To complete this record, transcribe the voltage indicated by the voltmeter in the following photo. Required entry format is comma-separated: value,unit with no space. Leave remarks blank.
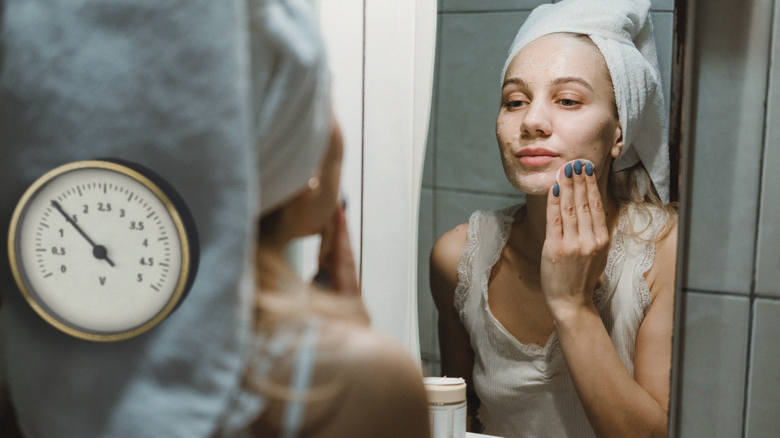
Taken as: 1.5,V
